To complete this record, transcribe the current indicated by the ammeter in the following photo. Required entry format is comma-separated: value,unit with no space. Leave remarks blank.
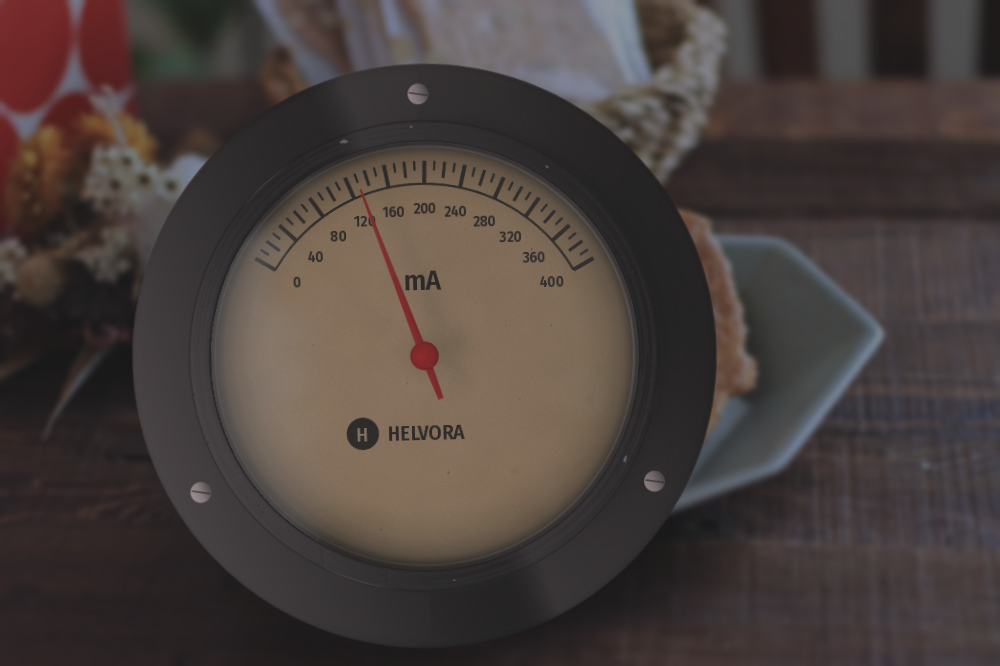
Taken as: 130,mA
